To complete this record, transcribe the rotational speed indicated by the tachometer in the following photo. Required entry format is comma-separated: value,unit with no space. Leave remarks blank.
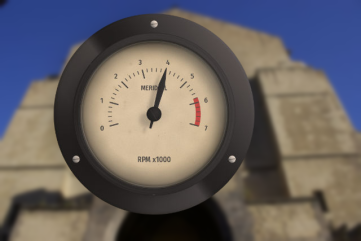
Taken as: 4000,rpm
